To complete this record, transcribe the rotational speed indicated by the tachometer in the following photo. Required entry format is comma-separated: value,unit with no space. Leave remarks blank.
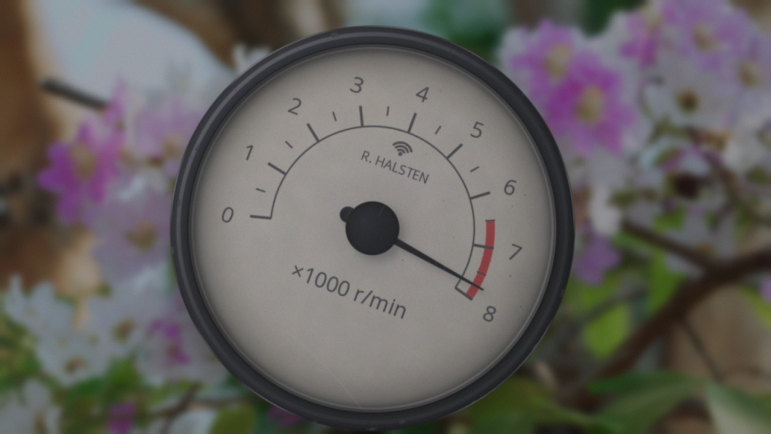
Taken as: 7750,rpm
